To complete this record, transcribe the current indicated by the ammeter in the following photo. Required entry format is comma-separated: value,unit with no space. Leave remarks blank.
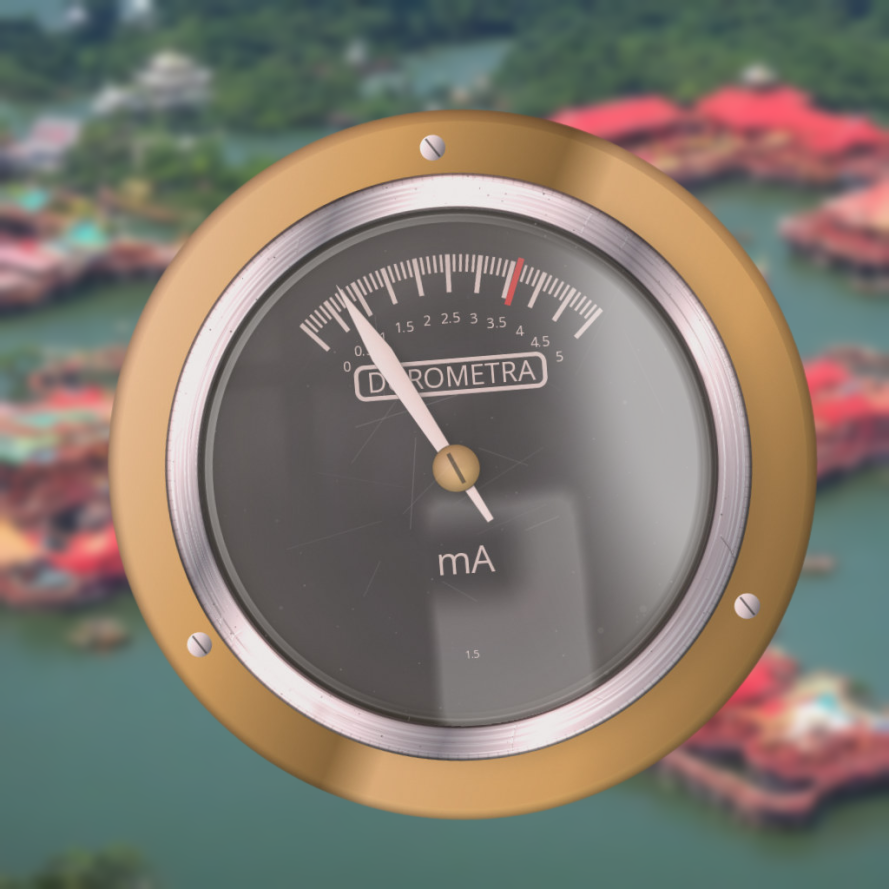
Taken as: 0.8,mA
